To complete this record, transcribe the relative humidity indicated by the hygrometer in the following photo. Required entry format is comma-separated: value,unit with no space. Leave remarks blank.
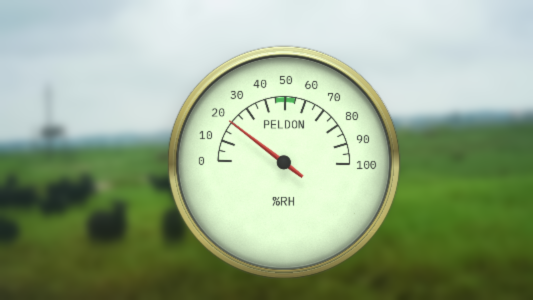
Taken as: 20,%
